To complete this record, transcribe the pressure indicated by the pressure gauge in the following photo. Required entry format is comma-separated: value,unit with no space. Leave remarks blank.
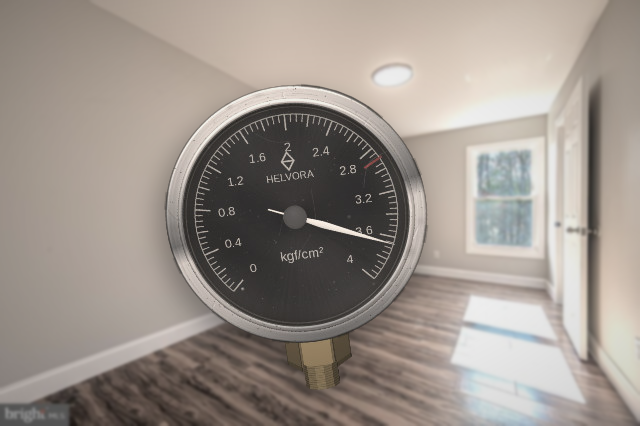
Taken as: 3.65,kg/cm²
